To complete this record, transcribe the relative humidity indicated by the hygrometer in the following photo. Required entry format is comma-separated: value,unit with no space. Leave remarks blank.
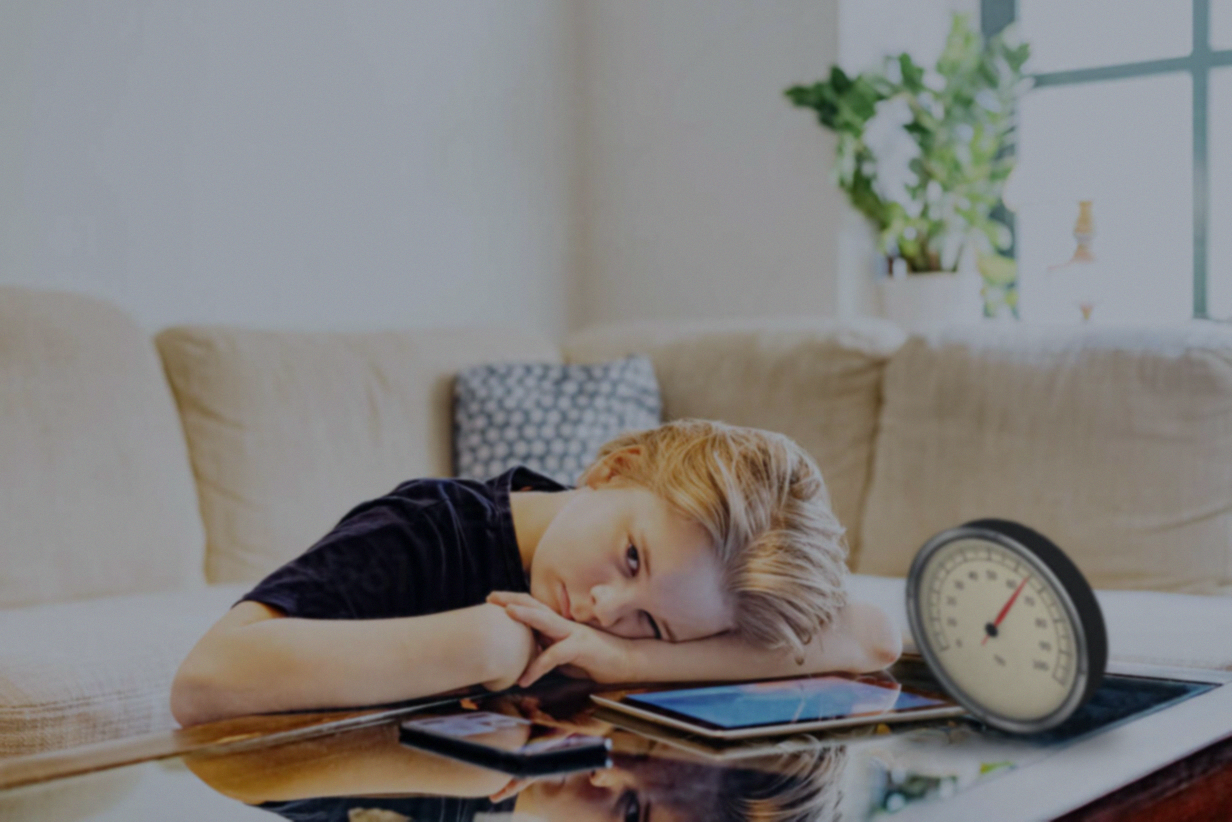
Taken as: 65,%
